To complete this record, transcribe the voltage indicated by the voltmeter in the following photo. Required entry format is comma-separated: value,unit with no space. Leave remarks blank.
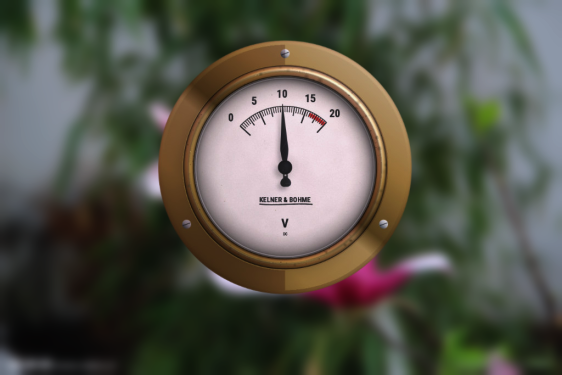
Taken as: 10,V
